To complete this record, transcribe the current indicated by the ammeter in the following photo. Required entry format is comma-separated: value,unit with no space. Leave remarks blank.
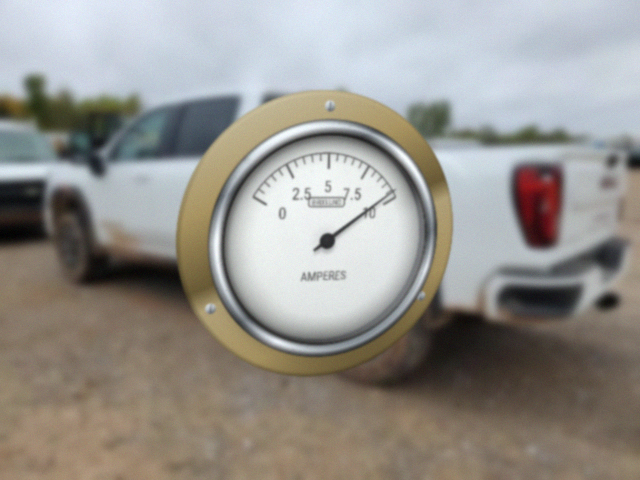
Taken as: 9.5,A
